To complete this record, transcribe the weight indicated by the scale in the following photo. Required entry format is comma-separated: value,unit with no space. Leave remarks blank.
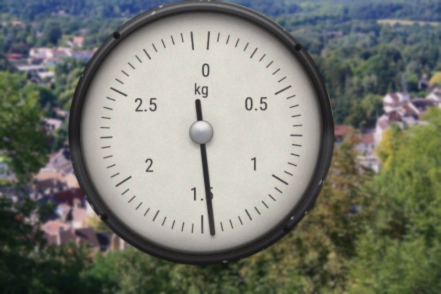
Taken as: 1.45,kg
